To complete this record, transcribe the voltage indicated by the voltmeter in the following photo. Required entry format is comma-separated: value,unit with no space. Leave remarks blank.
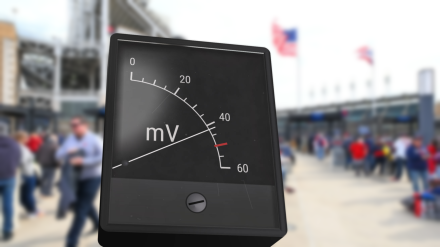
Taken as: 42.5,mV
